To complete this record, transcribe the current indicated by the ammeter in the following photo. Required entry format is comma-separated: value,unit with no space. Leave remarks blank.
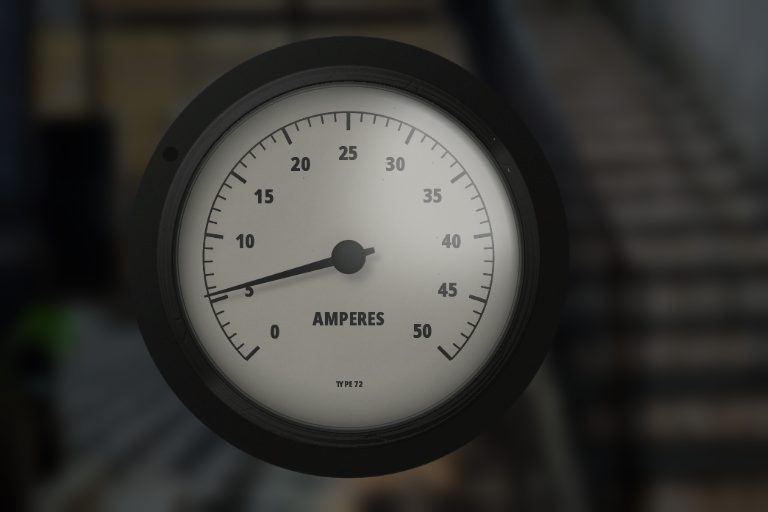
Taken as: 5.5,A
